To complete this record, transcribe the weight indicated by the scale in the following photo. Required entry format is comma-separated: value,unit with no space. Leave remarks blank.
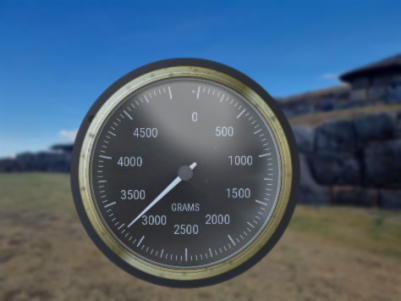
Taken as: 3200,g
